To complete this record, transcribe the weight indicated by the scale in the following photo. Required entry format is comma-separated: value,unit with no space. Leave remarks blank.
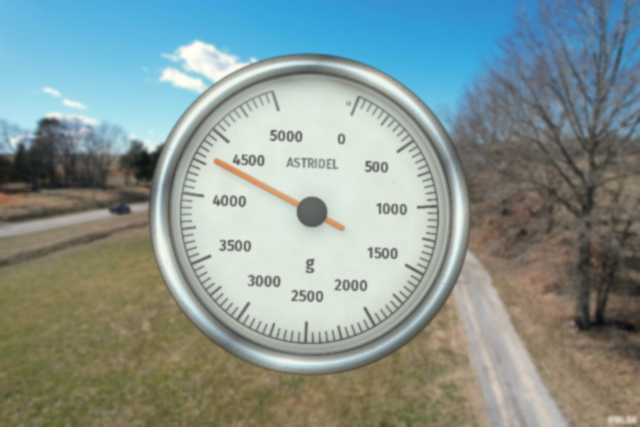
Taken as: 4300,g
